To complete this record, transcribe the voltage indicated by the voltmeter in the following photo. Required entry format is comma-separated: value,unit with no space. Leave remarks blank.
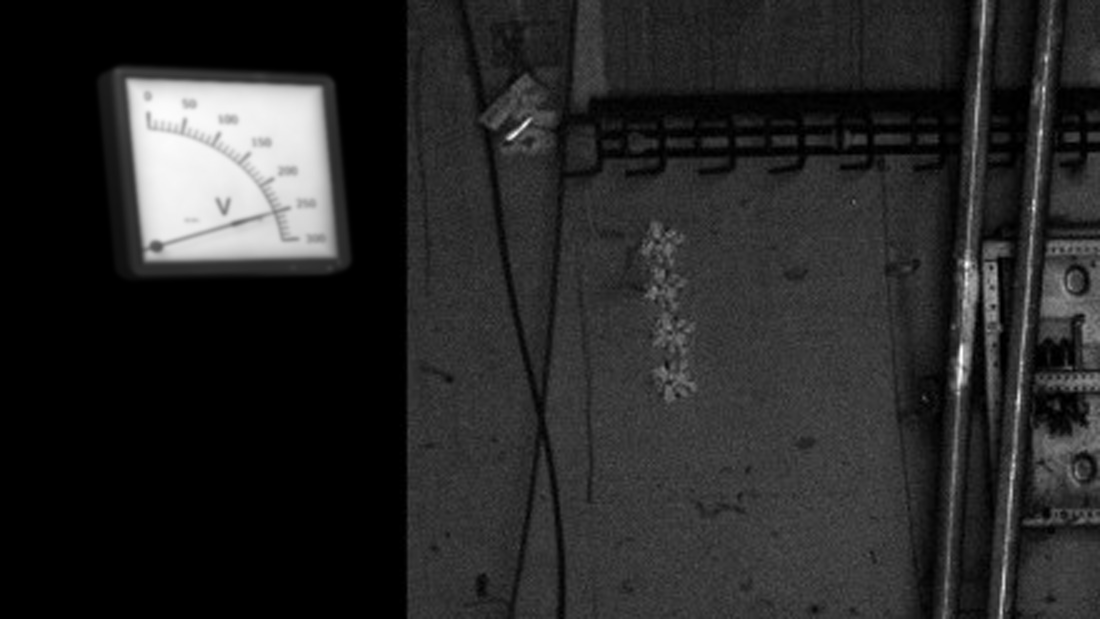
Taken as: 250,V
